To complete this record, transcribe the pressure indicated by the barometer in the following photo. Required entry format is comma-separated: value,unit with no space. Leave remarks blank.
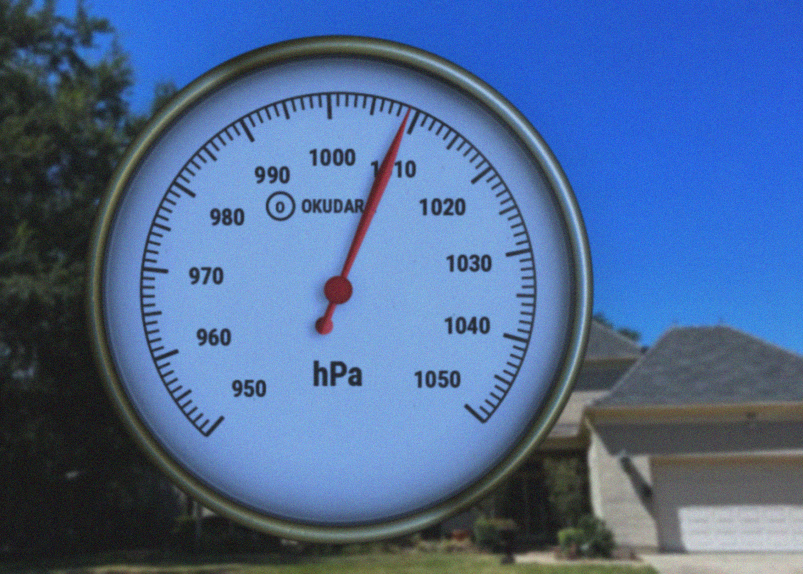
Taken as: 1009,hPa
